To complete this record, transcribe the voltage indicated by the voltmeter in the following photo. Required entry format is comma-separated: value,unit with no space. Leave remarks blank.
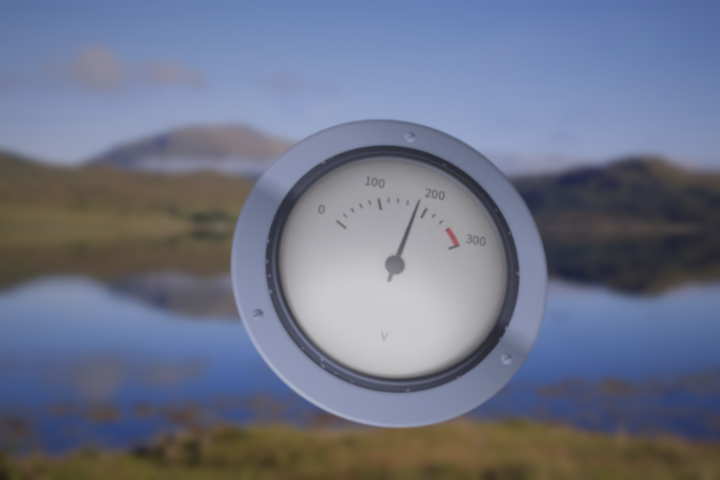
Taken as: 180,V
